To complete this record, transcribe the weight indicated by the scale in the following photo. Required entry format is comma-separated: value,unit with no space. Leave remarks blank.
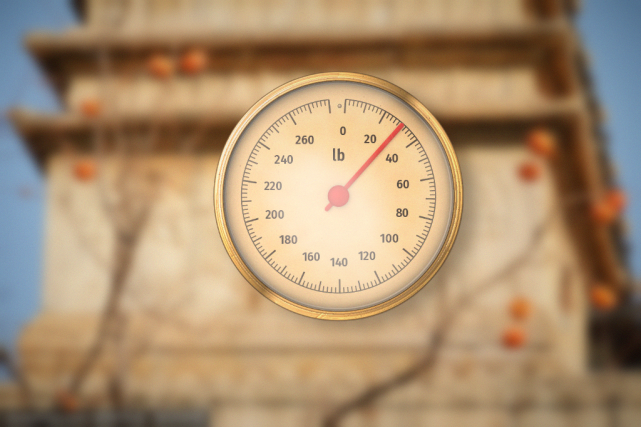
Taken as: 30,lb
